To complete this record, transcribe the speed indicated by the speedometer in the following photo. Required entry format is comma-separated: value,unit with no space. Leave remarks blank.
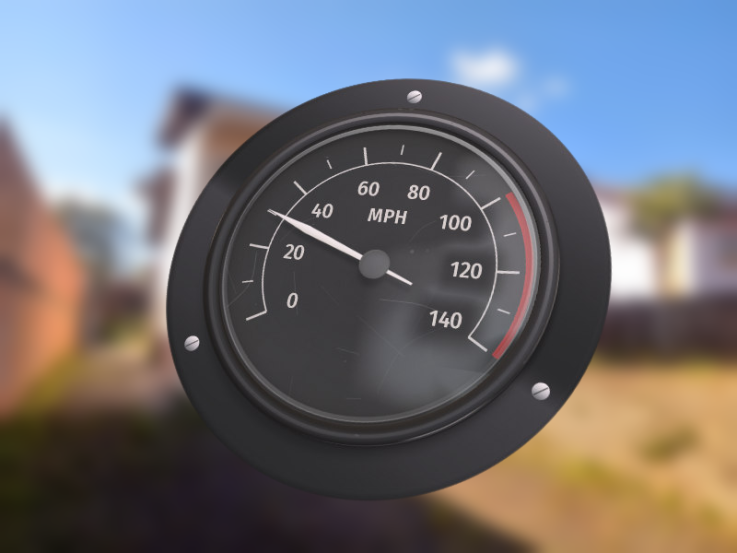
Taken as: 30,mph
